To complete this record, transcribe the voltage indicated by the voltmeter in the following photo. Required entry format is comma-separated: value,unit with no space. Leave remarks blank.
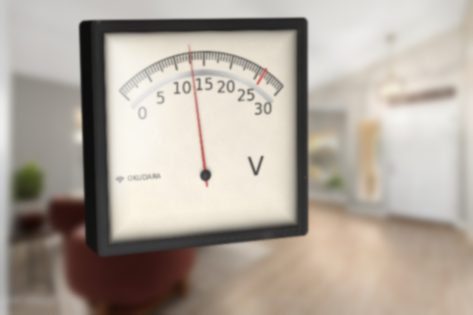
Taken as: 12.5,V
